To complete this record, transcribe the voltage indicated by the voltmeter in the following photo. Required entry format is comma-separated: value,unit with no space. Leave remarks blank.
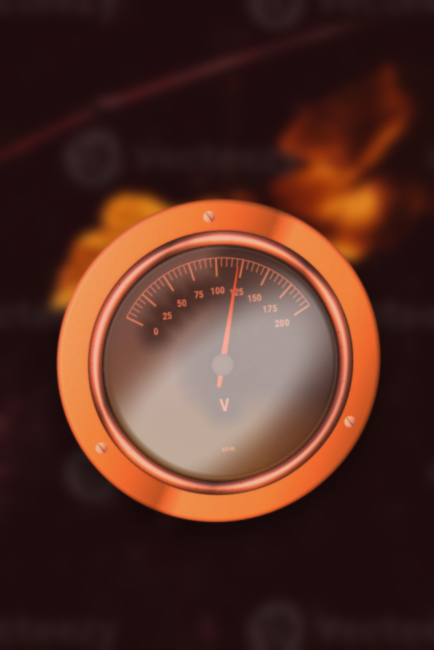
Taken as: 120,V
